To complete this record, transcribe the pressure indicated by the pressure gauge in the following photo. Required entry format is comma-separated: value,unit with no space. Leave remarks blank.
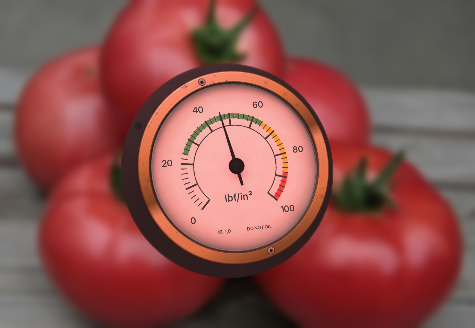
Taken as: 46,psi
